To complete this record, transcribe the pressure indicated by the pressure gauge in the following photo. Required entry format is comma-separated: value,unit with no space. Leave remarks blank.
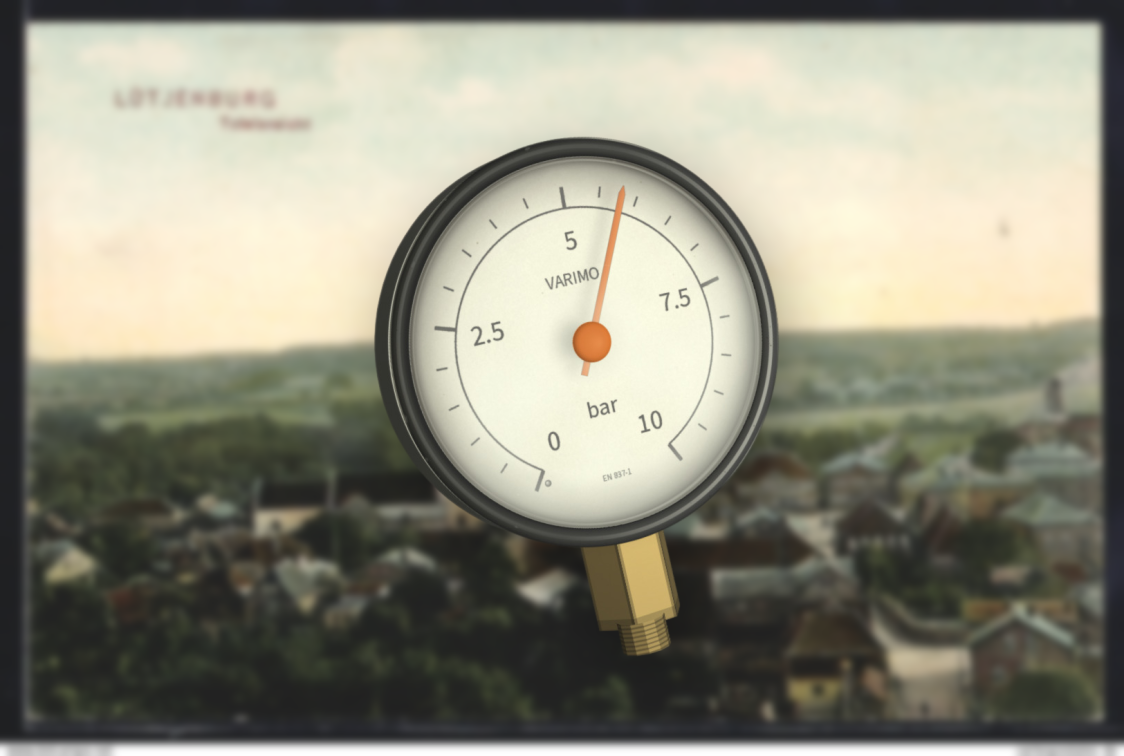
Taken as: 5.75,bar
